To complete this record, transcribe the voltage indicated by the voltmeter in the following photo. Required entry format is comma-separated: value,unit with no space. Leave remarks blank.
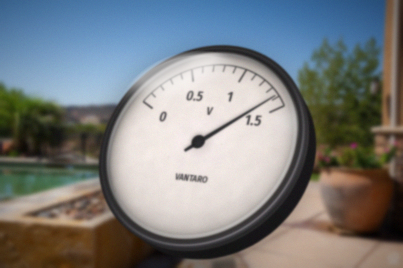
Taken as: 1.4,V
